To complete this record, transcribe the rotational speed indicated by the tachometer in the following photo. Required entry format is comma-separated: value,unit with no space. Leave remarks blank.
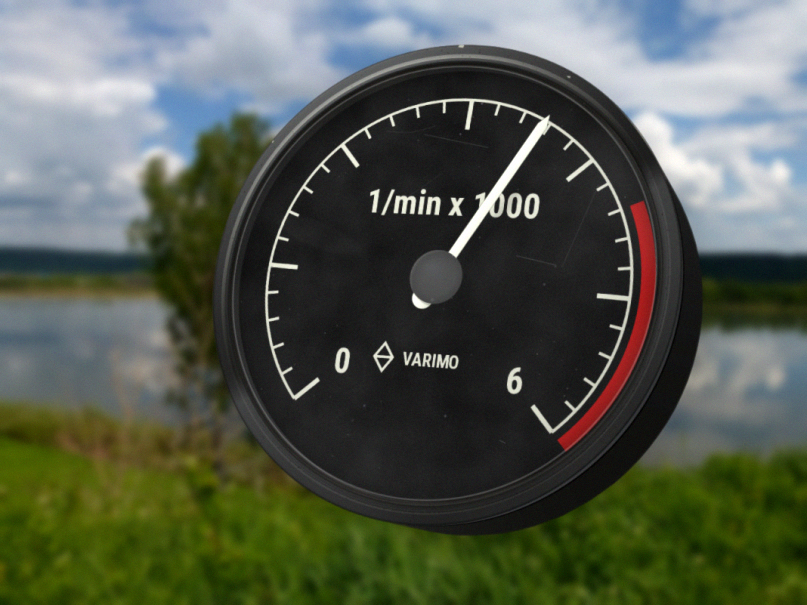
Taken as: 3600,rpm
